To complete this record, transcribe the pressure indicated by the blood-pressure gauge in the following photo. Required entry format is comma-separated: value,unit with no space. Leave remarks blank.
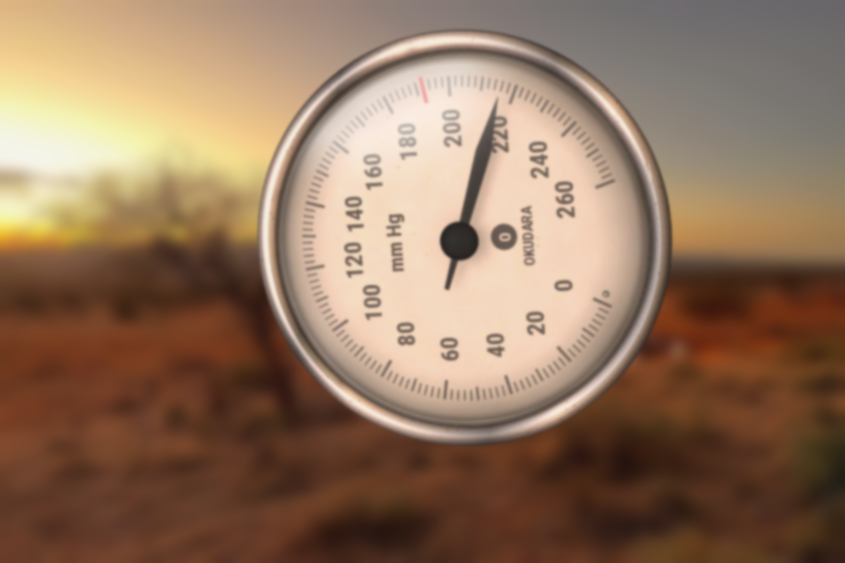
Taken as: 216,mmHg
